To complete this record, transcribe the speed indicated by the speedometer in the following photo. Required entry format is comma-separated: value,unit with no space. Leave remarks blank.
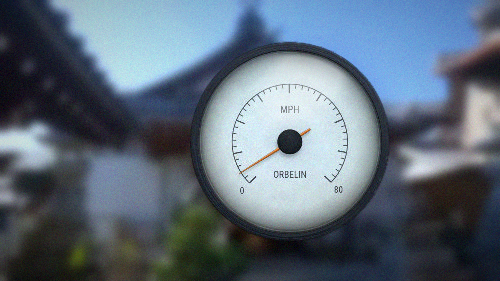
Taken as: 4,mph
